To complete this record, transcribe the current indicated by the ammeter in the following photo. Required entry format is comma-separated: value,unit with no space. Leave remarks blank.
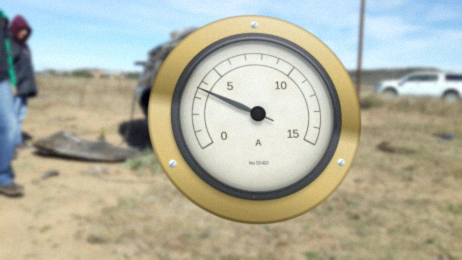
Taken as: 3.5,A
